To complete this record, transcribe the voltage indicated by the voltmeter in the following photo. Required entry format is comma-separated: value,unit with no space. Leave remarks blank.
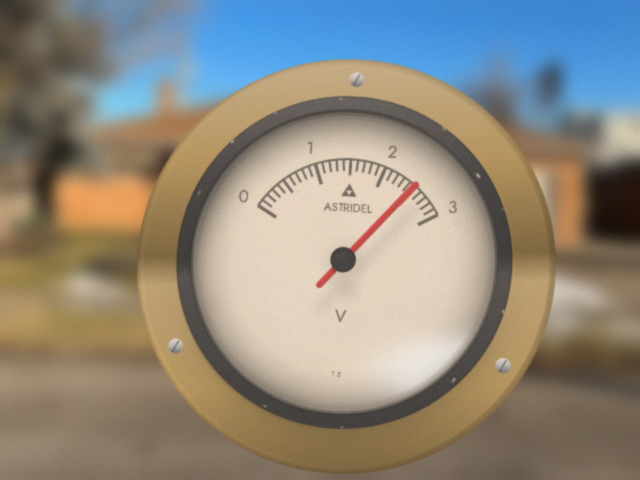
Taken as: 2.5,V
